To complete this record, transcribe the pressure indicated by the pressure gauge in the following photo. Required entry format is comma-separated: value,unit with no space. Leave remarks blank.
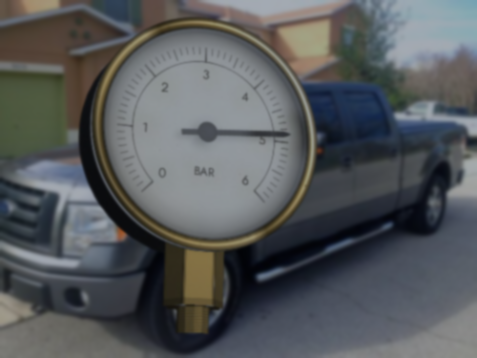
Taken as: 4.9,bar
